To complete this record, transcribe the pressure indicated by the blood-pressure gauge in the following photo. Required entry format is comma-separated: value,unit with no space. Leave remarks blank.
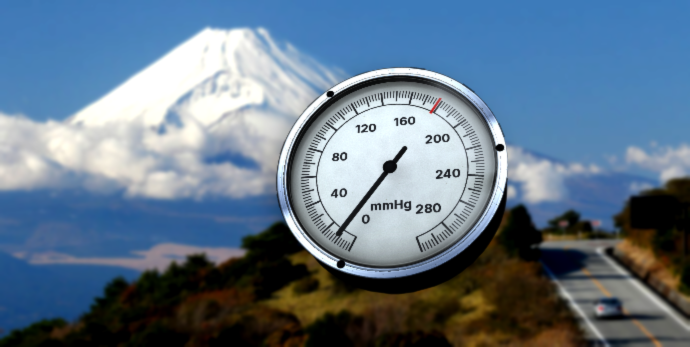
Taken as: 10,mmHg
